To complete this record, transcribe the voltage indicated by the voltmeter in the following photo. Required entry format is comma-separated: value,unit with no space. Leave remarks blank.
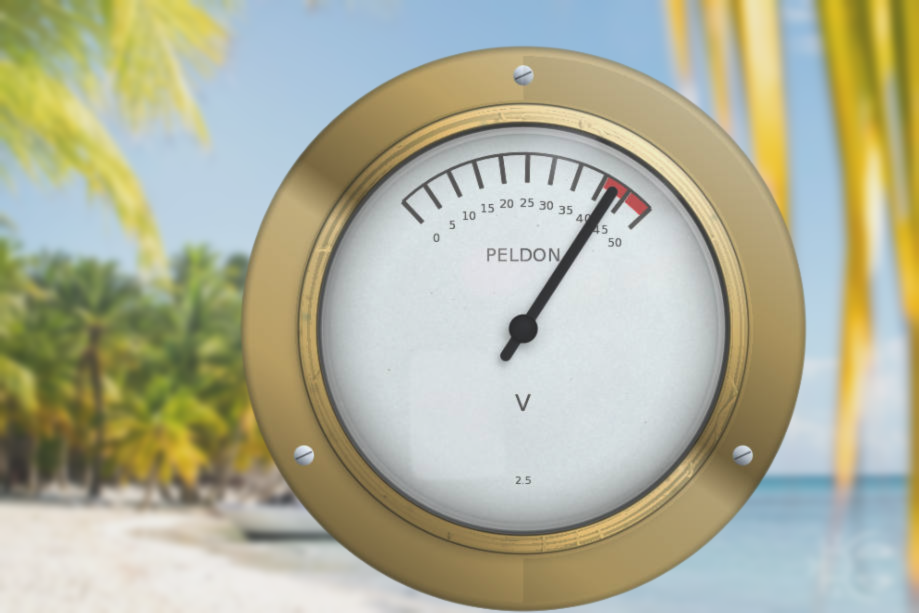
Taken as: 42.5,V
